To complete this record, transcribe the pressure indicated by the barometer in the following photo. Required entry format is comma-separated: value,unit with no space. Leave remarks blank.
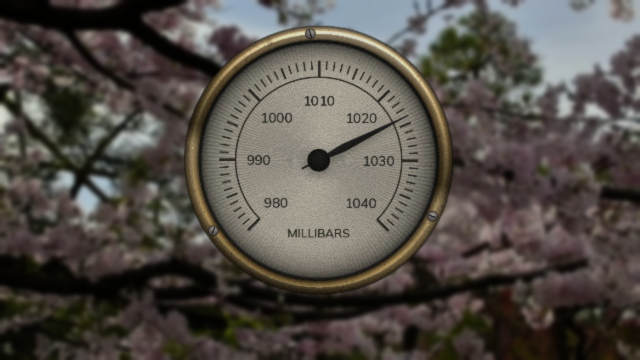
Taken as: 1024,mbar
